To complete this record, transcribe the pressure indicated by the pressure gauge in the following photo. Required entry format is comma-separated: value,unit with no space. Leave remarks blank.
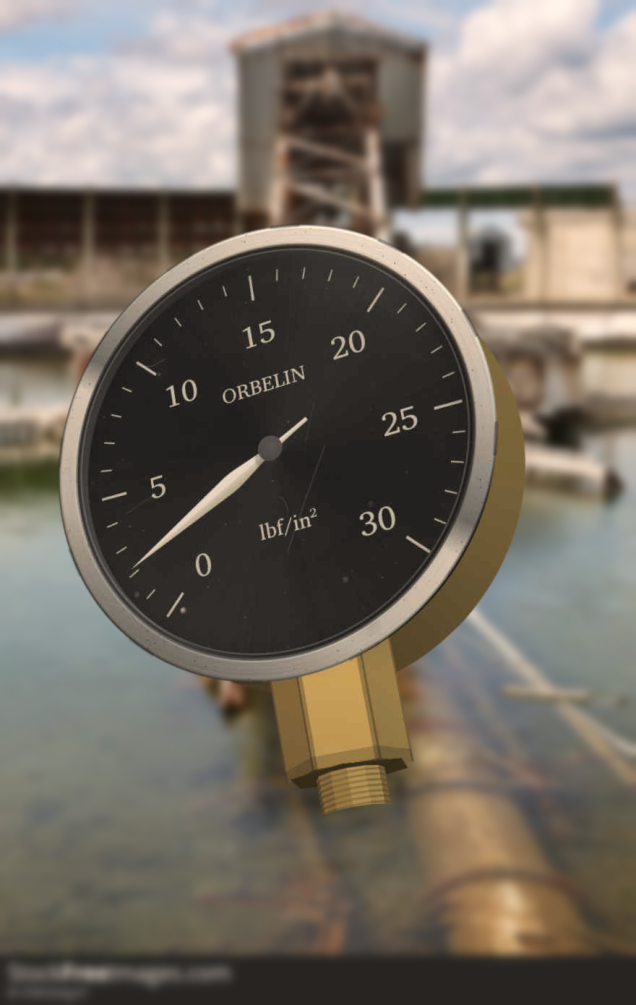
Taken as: 2,psi
